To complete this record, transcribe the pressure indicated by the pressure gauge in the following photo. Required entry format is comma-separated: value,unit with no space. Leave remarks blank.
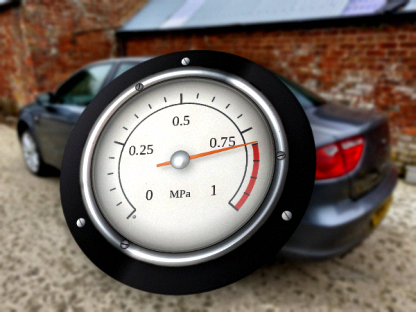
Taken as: 0.8,MPa
